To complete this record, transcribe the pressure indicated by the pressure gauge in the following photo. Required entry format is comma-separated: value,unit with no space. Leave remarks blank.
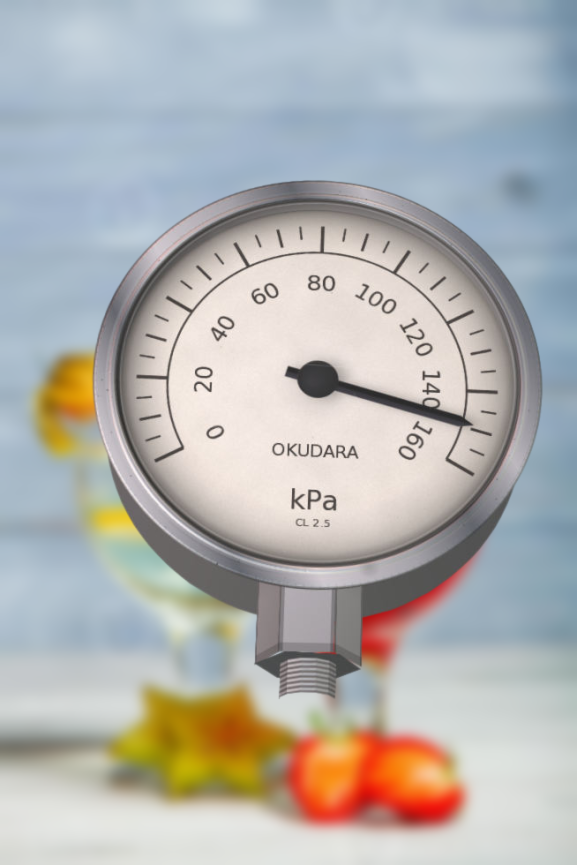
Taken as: 150,kPa
